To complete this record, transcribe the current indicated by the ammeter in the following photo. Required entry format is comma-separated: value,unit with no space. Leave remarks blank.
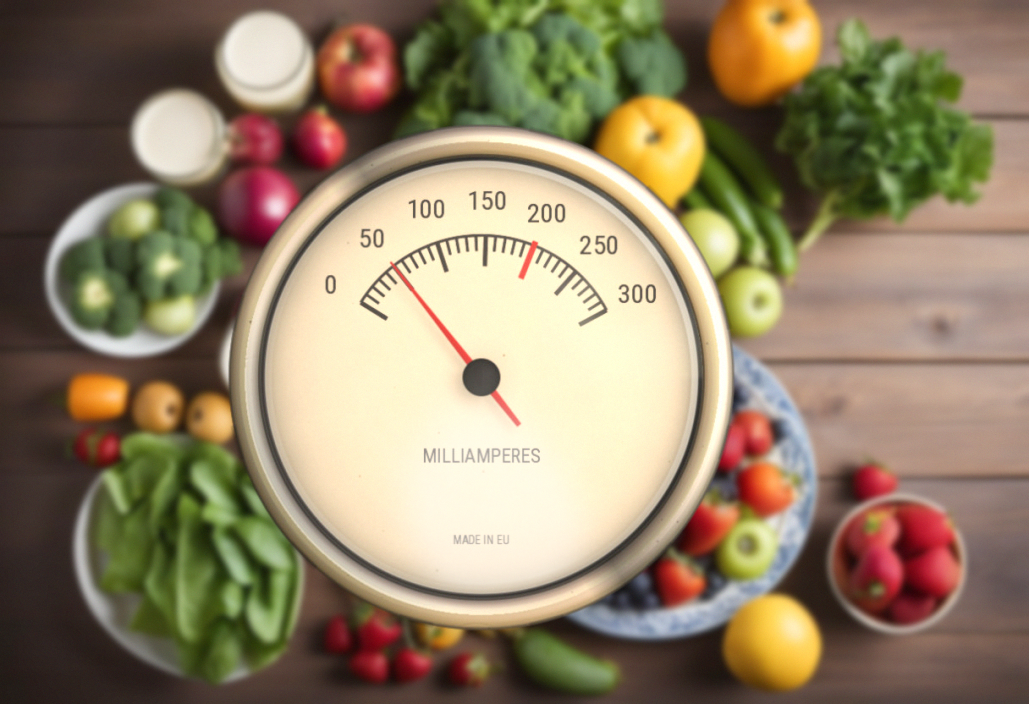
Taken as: 50,mA
